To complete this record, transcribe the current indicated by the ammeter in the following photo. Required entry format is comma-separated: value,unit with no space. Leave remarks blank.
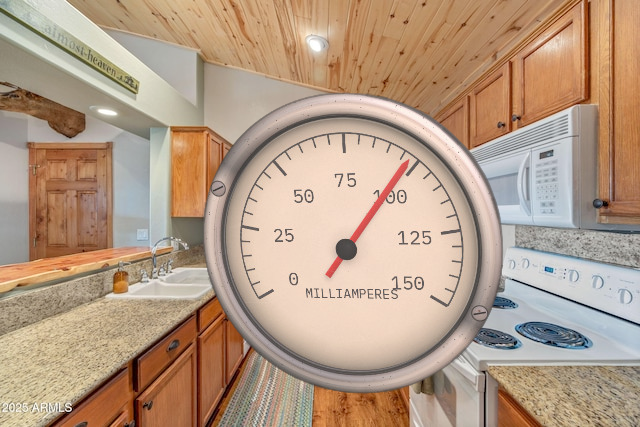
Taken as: 97.5,mA
